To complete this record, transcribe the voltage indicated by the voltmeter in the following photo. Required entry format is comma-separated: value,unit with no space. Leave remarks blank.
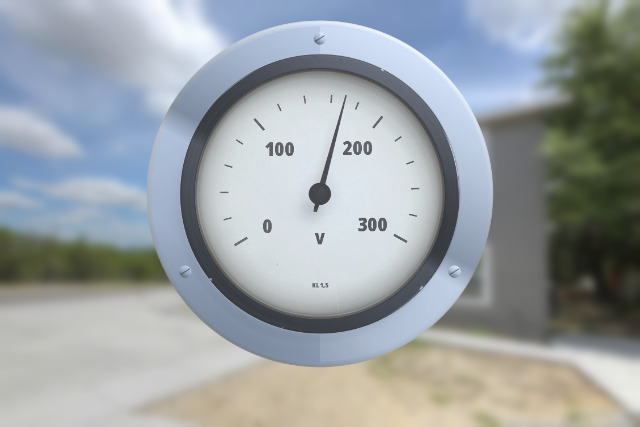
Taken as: 170,V
